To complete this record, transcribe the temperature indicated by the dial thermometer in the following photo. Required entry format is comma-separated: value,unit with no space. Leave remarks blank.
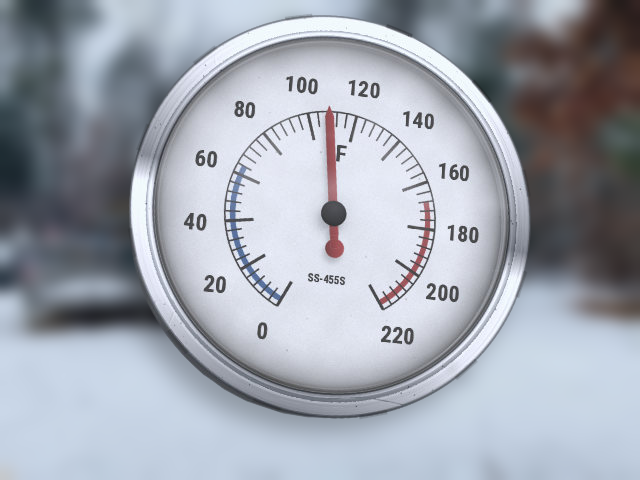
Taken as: 108,°F
